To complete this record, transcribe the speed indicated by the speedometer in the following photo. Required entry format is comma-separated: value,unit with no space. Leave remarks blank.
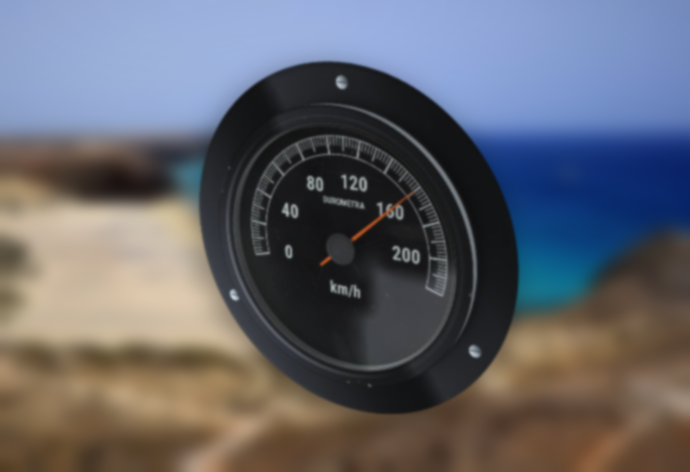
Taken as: 160,km/h
